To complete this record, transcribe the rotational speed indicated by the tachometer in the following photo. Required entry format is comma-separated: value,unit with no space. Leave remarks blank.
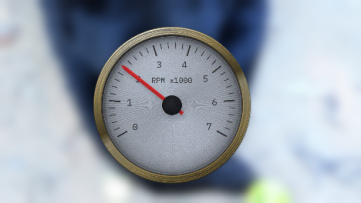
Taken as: 2000,rpm
